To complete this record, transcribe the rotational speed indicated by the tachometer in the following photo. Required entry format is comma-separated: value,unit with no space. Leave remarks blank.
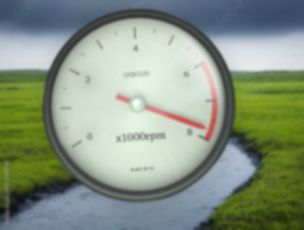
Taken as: 7750,rpm
